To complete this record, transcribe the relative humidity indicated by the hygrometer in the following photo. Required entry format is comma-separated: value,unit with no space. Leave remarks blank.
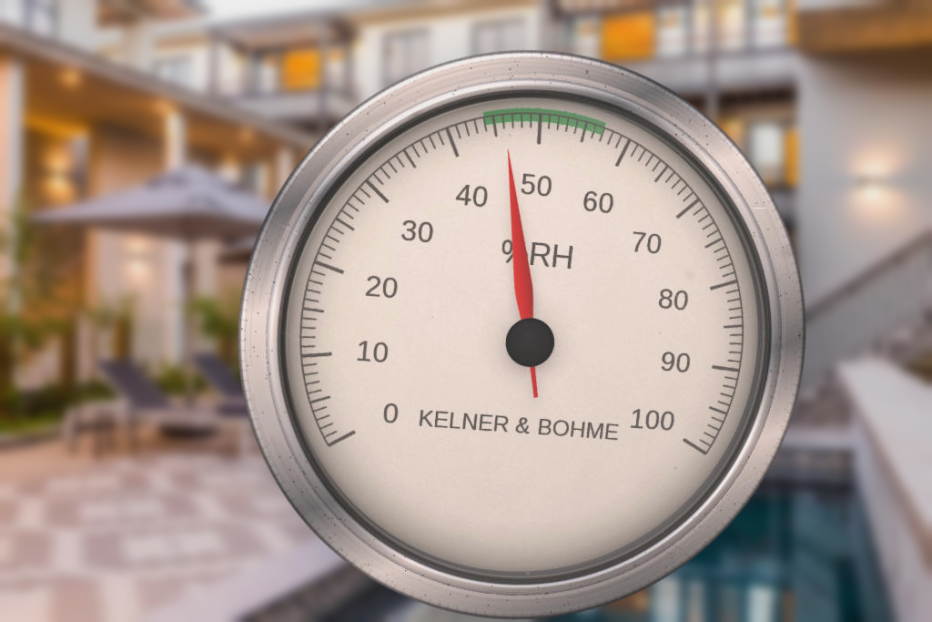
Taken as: 46,%
